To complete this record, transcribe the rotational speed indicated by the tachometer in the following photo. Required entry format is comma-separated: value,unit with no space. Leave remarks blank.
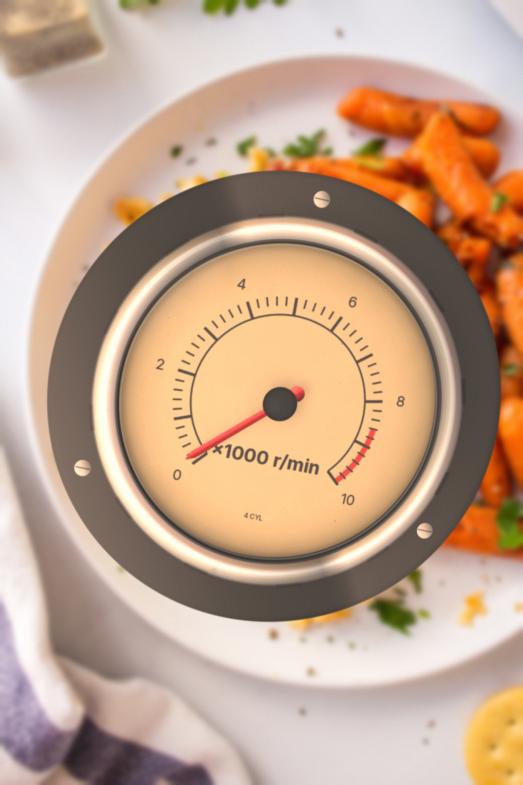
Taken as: 200,rpm
